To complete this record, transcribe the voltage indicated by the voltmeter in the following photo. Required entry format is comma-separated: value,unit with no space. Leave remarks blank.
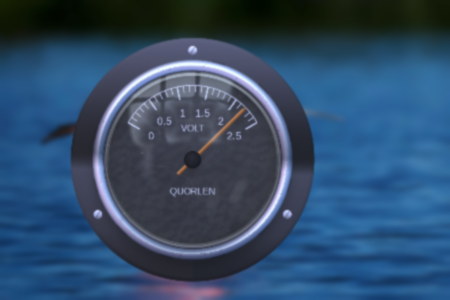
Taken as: 2.2,V
